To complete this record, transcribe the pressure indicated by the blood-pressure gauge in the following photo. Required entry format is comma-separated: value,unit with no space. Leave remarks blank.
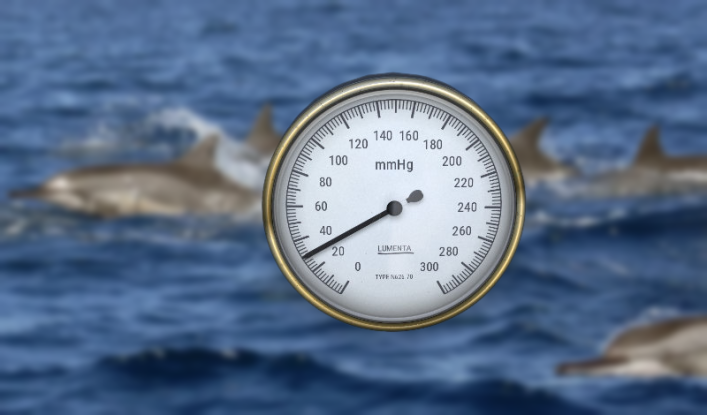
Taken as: 30,mmHg
